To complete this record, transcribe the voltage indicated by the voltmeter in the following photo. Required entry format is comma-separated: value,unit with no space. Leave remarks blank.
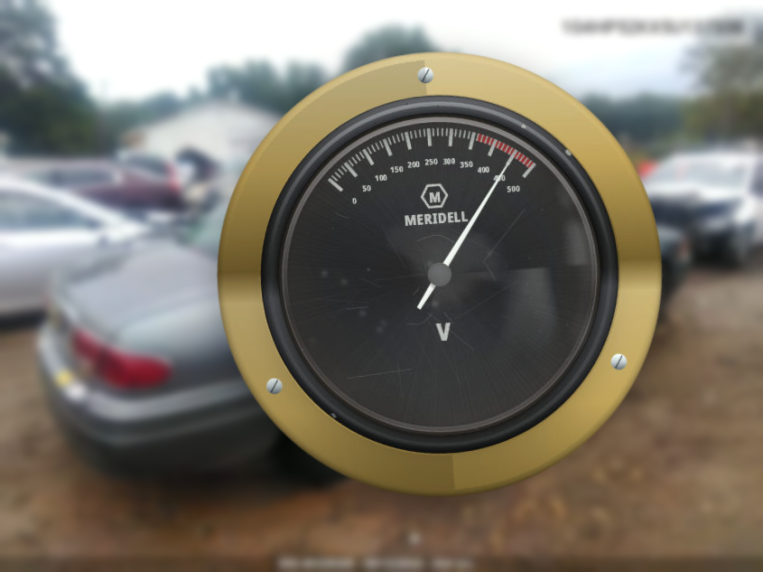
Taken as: 450,V
